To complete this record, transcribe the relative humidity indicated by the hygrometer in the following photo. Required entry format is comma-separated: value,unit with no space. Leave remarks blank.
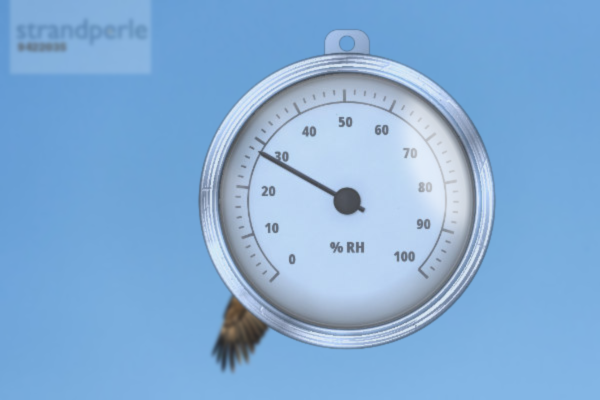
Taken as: 28,%
